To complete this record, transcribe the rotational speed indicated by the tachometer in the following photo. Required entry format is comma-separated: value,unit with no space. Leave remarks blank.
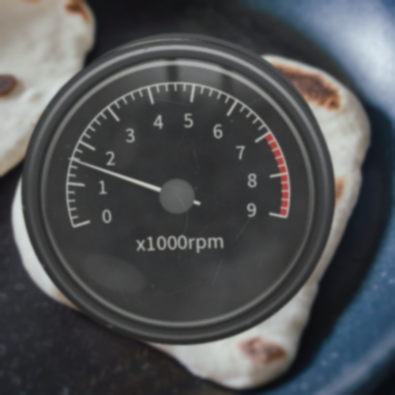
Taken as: 1600,rpm
